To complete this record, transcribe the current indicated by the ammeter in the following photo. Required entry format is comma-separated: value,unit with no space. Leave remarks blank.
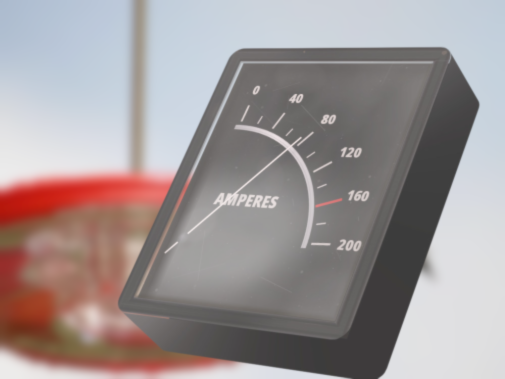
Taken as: 80,A
